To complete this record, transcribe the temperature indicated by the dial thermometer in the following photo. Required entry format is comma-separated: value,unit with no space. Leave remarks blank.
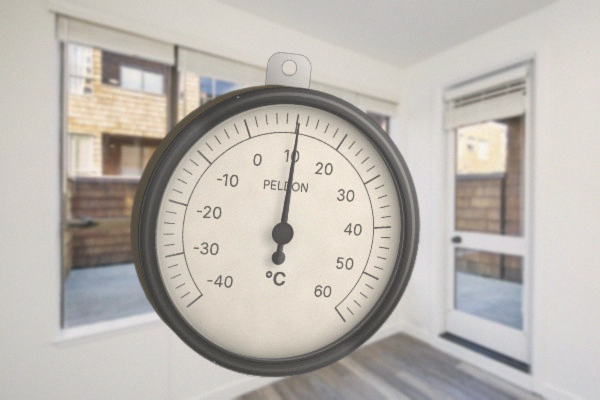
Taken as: 10,°C
